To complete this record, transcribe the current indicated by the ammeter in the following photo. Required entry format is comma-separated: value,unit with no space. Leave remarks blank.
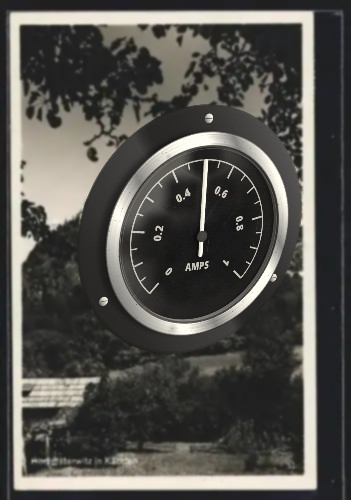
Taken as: 0.5,A
